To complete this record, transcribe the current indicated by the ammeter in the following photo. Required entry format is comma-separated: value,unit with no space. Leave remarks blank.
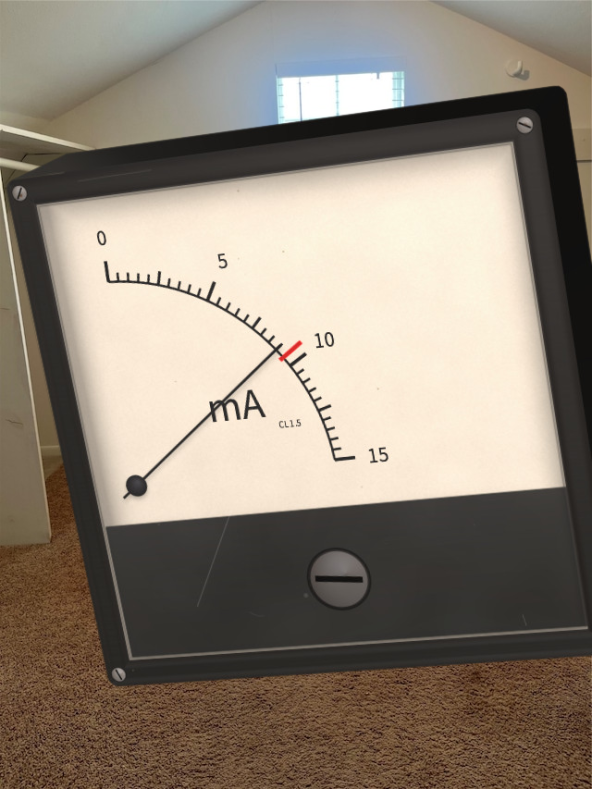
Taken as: 9,mA
